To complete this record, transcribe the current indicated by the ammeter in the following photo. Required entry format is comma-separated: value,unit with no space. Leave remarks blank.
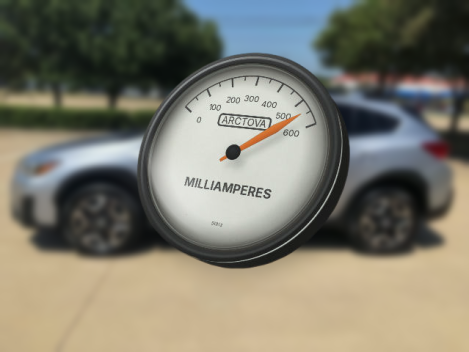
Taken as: 550,mA
